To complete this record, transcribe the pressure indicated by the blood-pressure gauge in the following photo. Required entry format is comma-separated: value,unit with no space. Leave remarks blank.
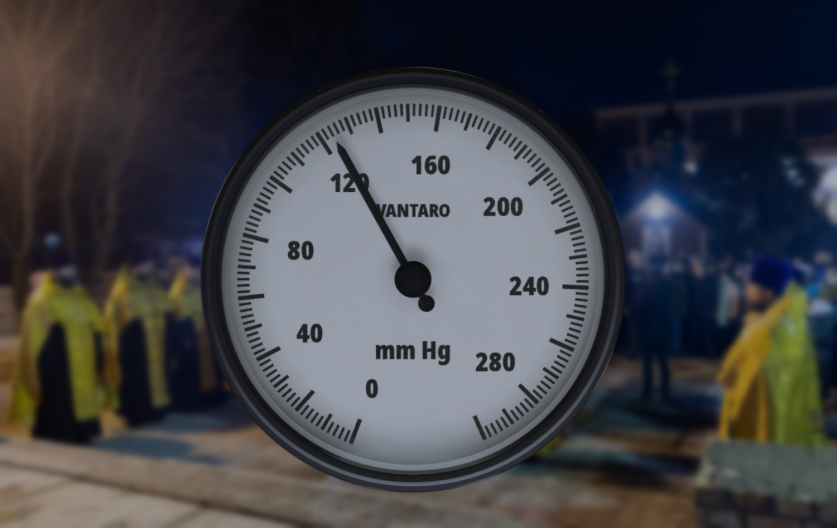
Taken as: 124,mmHg
